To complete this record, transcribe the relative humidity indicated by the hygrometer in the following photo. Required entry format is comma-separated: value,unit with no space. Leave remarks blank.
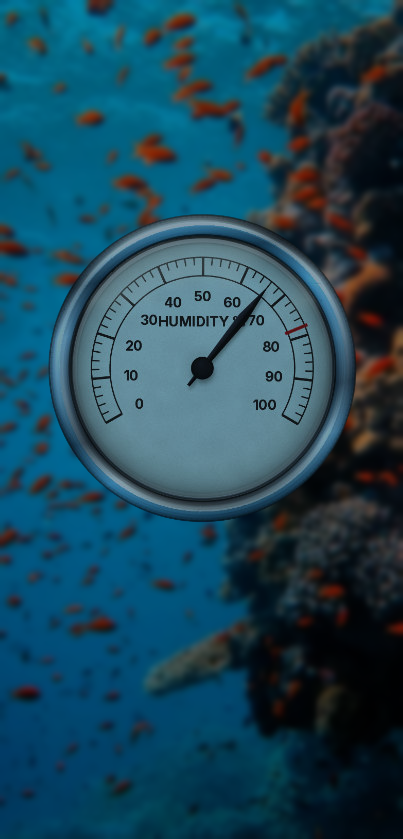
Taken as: 66,%
